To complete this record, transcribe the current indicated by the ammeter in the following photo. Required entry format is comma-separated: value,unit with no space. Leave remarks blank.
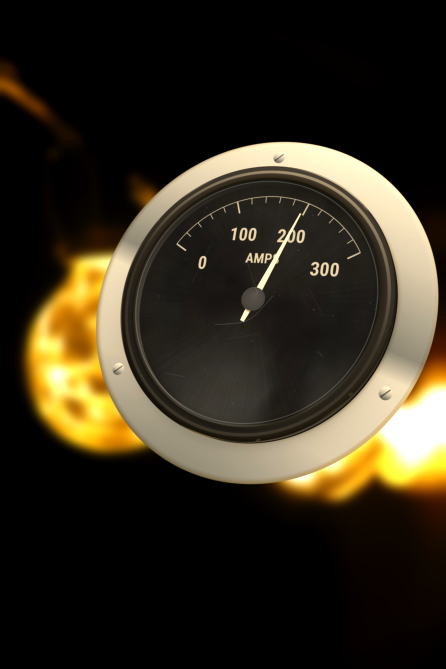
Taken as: 200,A
